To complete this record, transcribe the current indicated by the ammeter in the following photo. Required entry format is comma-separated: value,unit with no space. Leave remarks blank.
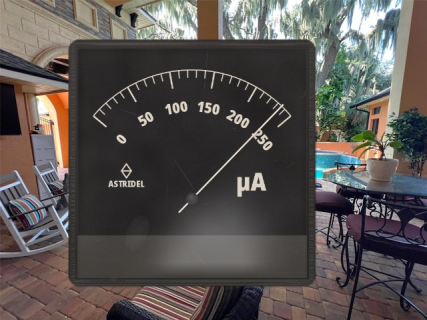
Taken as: 235,µA
